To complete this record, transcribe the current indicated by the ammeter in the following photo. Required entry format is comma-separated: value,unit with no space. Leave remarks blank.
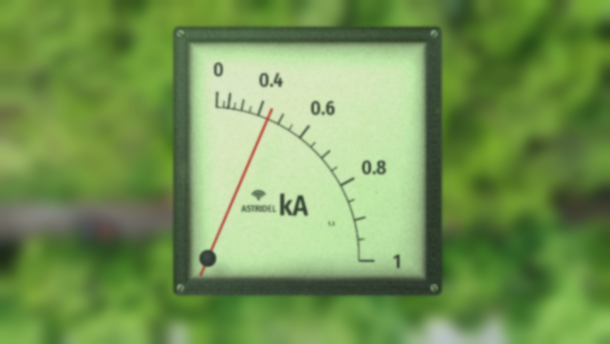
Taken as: 0.45,kA
